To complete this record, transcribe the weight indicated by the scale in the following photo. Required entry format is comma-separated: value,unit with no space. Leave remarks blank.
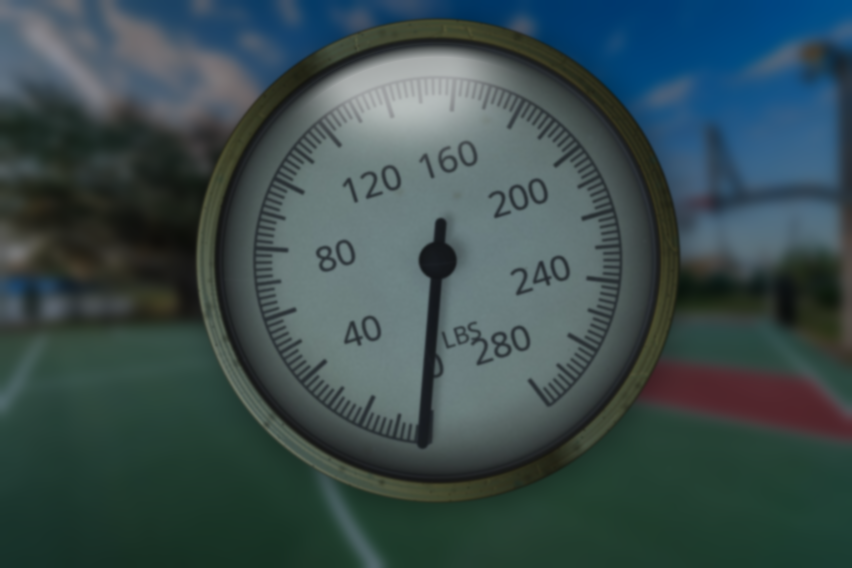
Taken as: 2,lb
